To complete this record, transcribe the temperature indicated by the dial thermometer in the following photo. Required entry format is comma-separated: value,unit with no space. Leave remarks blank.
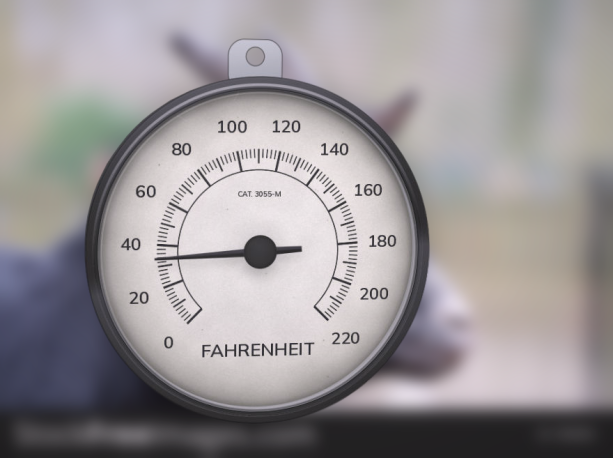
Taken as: 34,°F
